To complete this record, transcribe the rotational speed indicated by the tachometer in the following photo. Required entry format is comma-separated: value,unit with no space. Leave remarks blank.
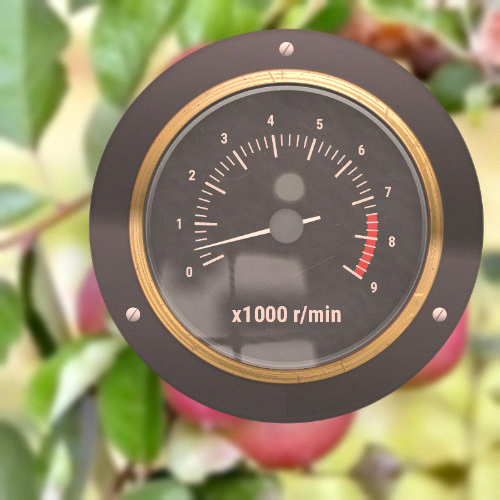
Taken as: 400,rpm
